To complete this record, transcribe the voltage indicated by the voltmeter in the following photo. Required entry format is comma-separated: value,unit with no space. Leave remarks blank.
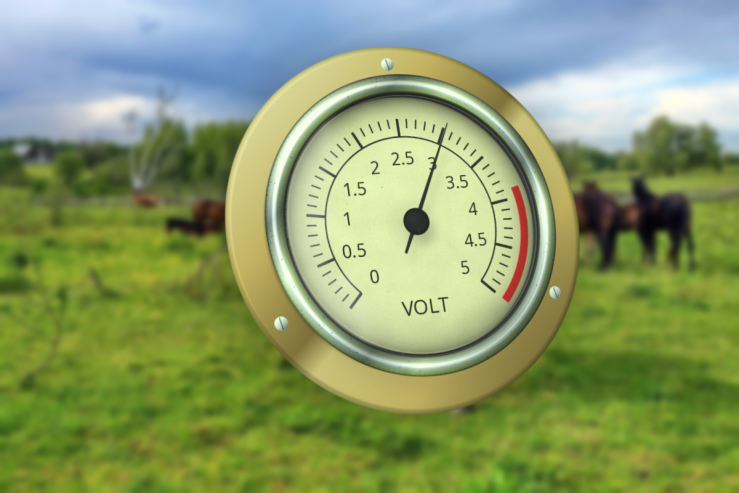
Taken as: 3,V
